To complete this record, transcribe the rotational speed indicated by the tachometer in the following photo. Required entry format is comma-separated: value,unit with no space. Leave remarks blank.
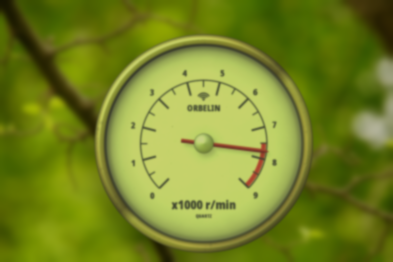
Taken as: 7750,rpm
